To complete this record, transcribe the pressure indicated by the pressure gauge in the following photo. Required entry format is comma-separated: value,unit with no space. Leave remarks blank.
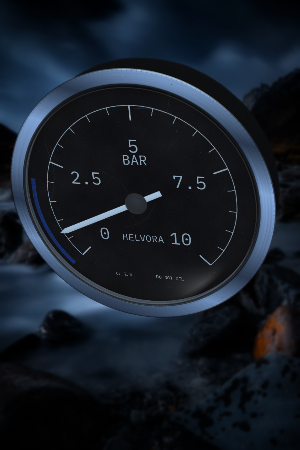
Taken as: 0.75,bar
